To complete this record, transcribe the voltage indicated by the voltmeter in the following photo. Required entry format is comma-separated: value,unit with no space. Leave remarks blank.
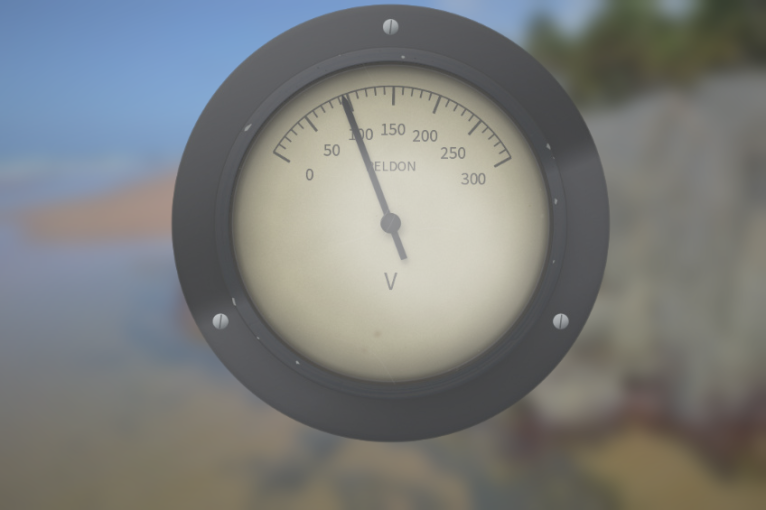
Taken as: 95,V
